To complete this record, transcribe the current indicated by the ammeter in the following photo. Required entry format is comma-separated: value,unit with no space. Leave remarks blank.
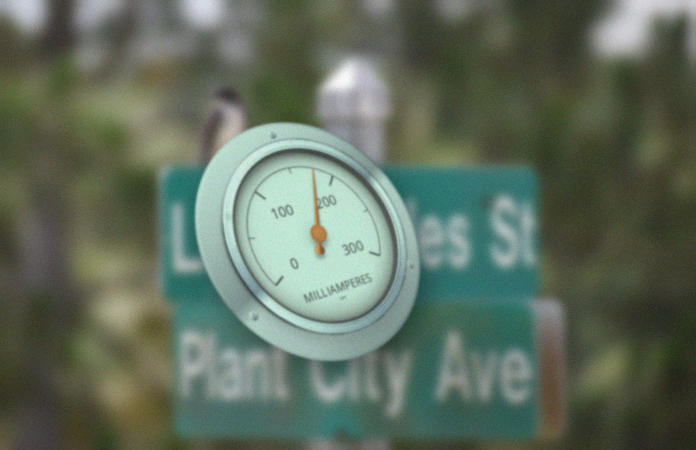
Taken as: 175,mA
